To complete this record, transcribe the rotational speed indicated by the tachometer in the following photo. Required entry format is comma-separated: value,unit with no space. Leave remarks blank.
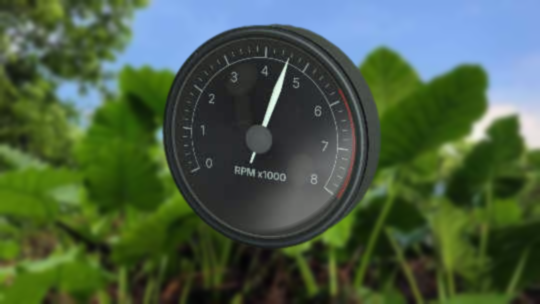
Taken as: 4600,rpm
